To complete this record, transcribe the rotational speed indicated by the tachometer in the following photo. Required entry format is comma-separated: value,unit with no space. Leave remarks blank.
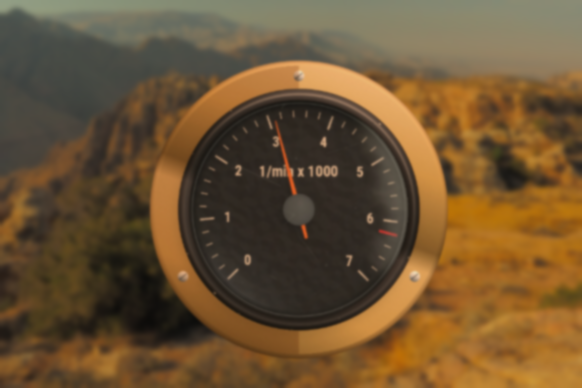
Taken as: 3100,rpm
